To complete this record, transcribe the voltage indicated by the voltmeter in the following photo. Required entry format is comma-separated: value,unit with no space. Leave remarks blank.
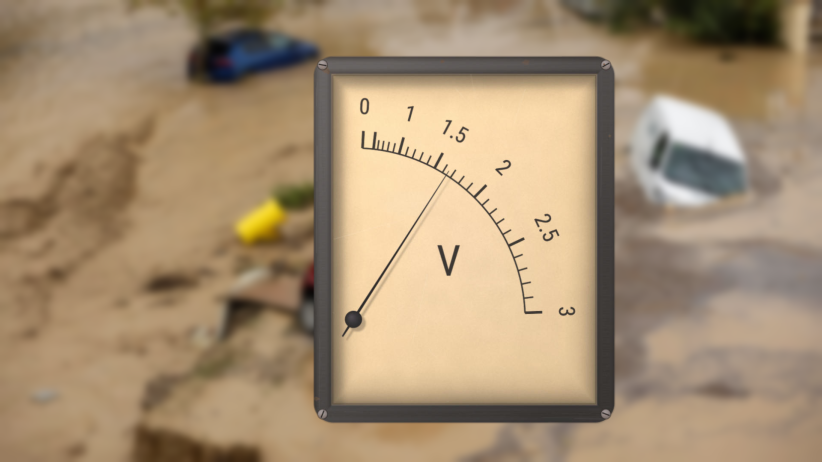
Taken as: 1.65,V
